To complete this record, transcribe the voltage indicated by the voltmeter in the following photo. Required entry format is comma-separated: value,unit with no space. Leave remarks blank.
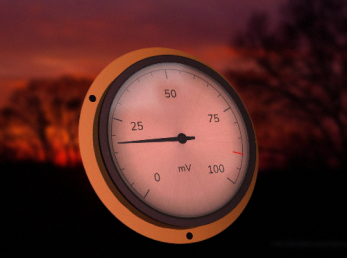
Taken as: 17.5,mV
